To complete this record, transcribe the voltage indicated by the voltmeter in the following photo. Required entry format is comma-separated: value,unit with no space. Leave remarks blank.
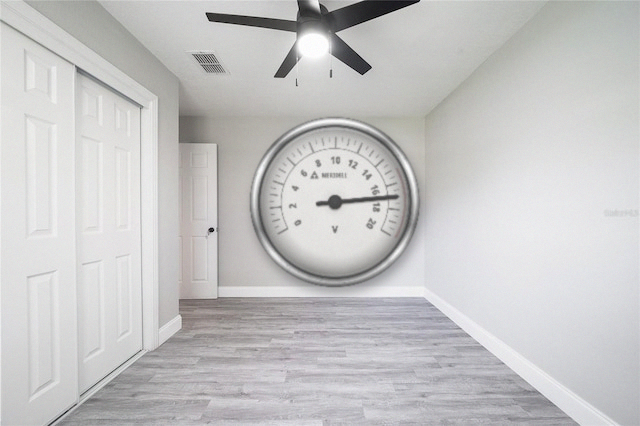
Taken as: 17,V
